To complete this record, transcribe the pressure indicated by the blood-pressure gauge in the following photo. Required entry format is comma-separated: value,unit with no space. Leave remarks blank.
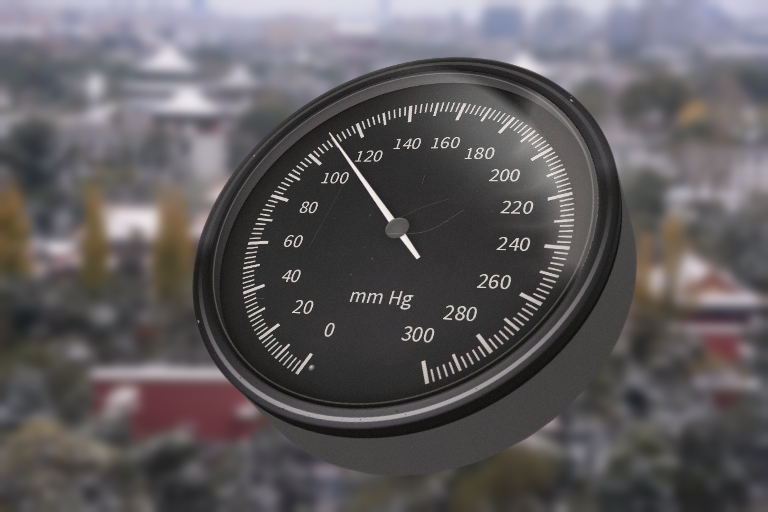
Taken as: 110,mmHg
